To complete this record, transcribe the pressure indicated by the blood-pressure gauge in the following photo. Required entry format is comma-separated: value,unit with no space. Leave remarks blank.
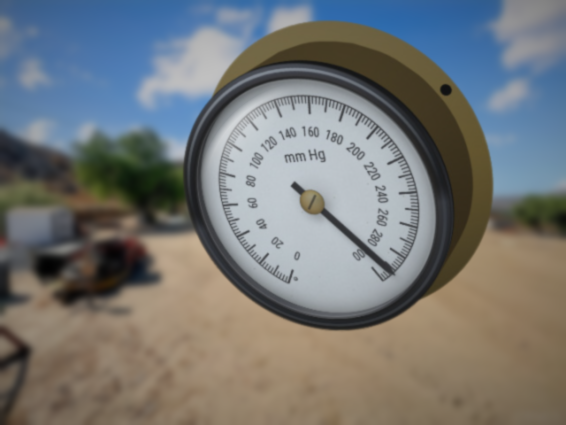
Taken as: 290,mmHg
